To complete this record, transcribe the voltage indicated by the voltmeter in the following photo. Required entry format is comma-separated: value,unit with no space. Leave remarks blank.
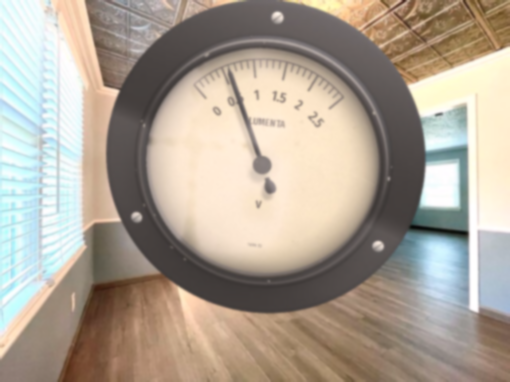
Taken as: 0.6,V
